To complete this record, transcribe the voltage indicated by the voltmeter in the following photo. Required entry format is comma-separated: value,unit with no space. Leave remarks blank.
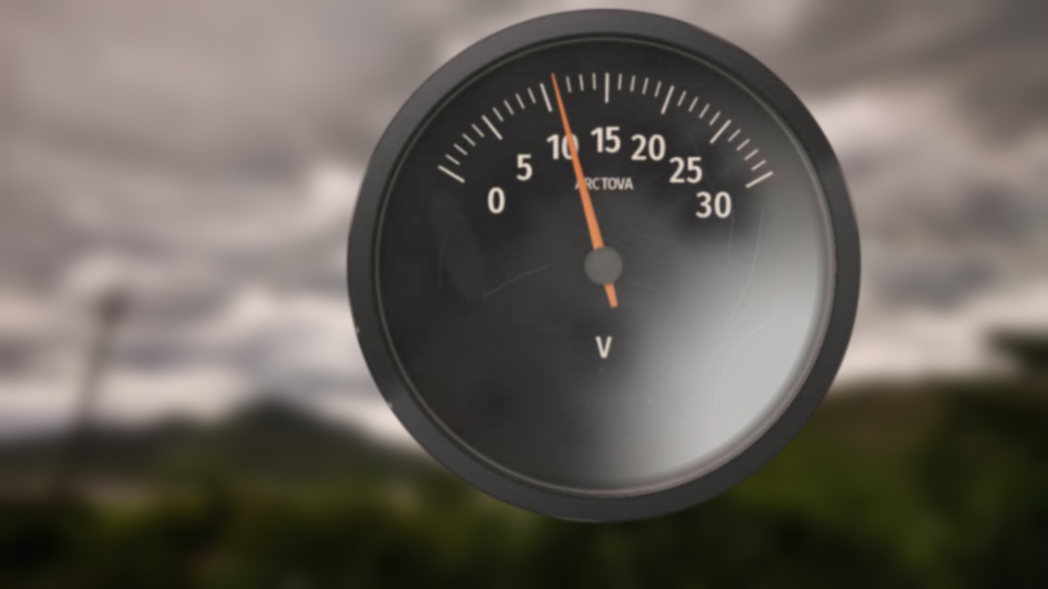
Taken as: 11,V
